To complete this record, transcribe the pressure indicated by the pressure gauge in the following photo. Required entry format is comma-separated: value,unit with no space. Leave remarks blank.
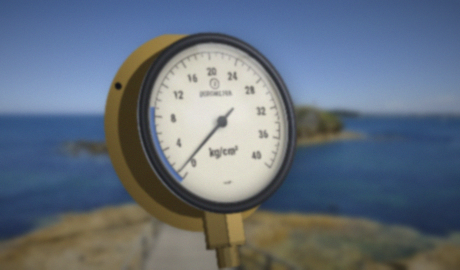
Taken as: 1,kg/cm²
